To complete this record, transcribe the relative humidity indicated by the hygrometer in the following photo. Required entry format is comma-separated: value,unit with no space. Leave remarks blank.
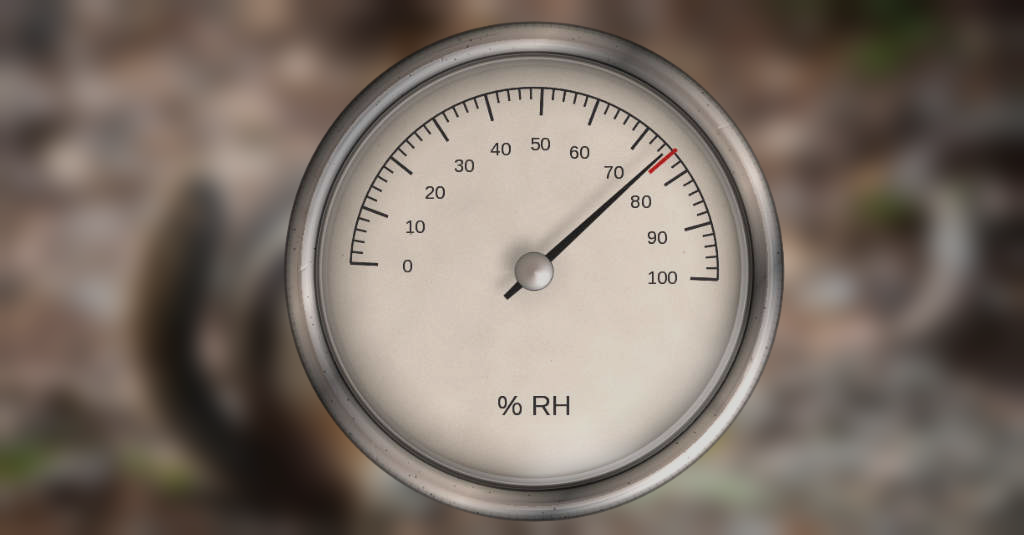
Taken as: 75,%
